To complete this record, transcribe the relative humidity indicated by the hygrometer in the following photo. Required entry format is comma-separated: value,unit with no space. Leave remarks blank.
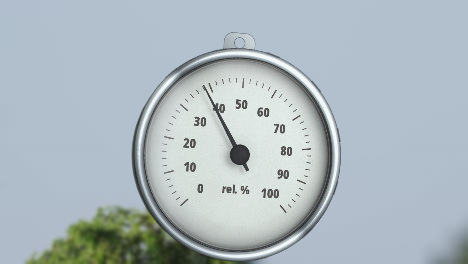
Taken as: 38,%
